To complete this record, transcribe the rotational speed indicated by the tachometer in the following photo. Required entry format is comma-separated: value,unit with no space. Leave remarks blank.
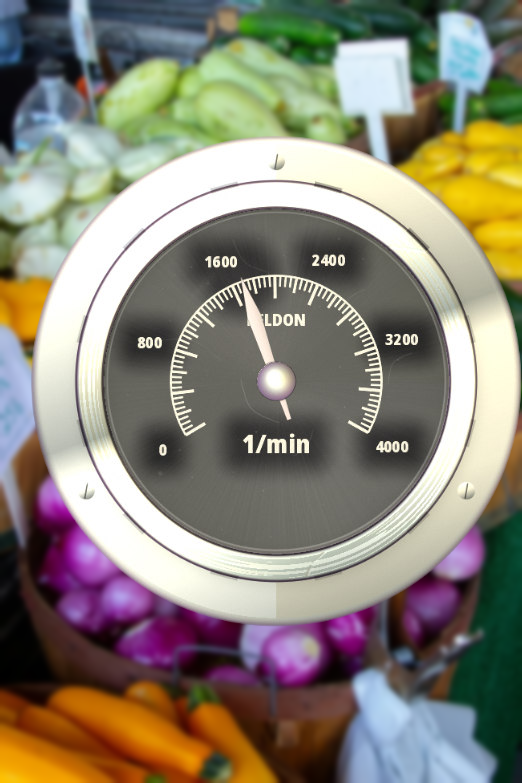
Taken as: 1700,rpm
